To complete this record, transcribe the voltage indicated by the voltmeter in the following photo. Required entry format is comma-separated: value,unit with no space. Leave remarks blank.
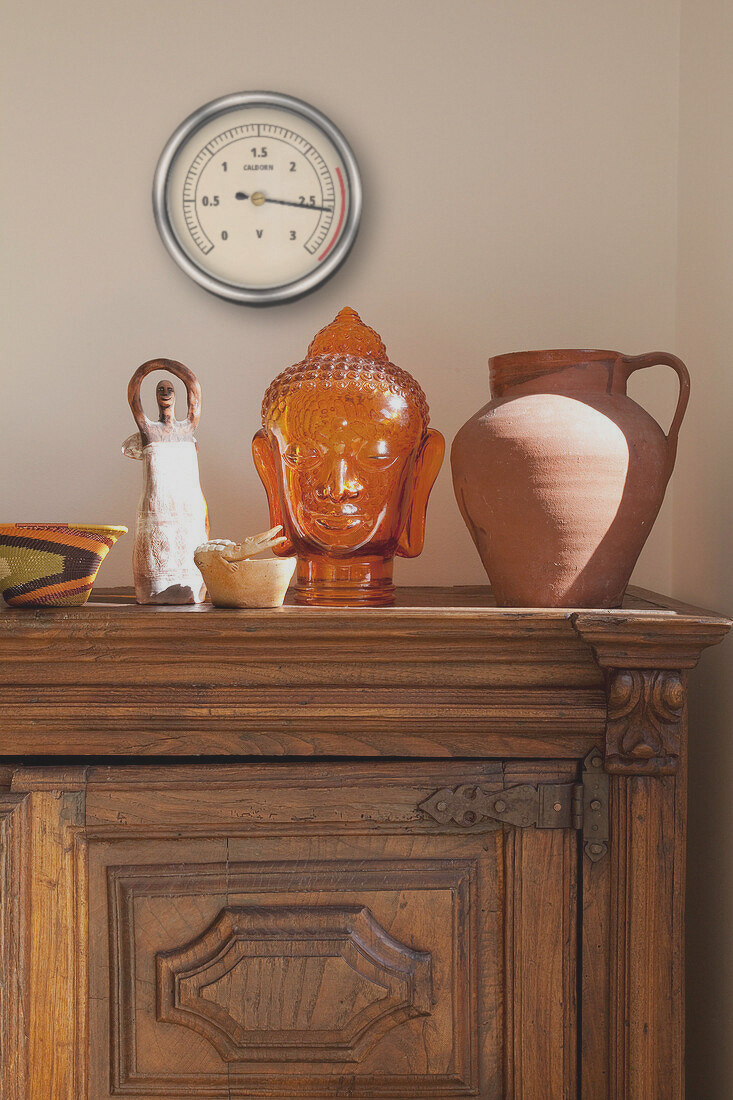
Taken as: 2.6,V
